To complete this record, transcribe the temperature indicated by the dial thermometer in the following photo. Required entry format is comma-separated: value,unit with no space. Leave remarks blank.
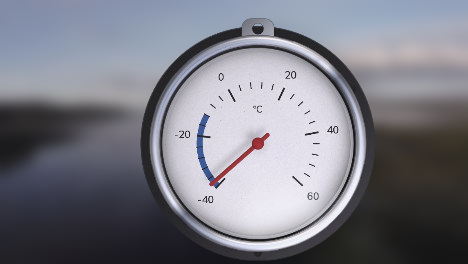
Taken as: -38,°C
